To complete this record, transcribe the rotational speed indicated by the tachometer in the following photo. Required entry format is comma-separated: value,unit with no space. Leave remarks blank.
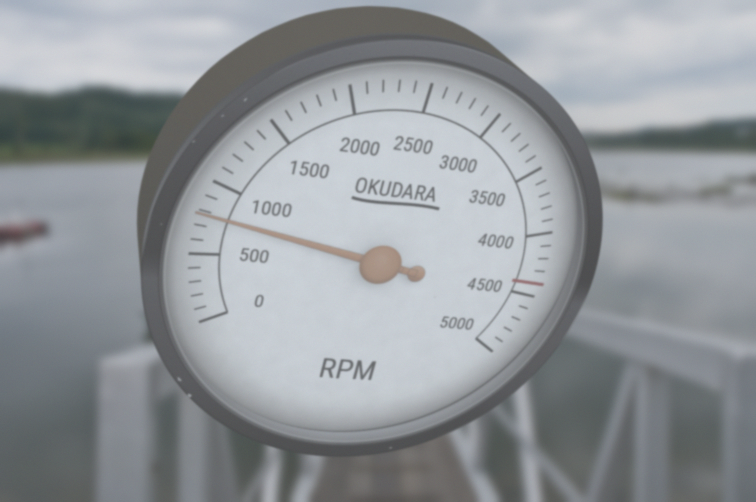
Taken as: 800,rpm
